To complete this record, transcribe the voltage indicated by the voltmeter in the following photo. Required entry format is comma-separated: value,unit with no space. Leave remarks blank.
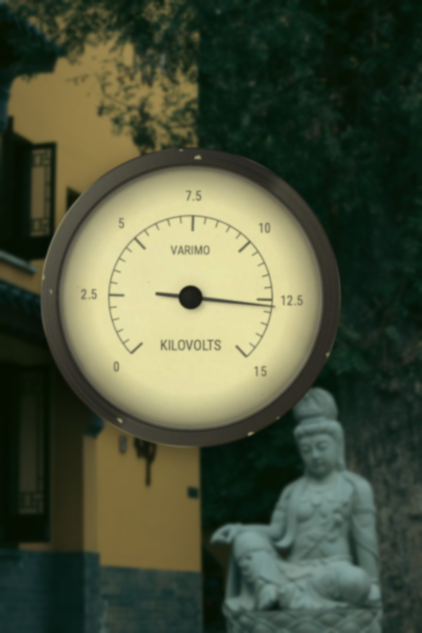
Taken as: 12.75,kV
